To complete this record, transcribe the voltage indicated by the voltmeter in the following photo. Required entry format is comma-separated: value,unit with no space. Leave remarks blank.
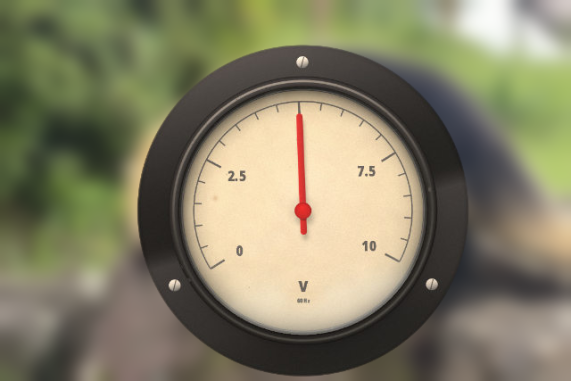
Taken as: 5,V
